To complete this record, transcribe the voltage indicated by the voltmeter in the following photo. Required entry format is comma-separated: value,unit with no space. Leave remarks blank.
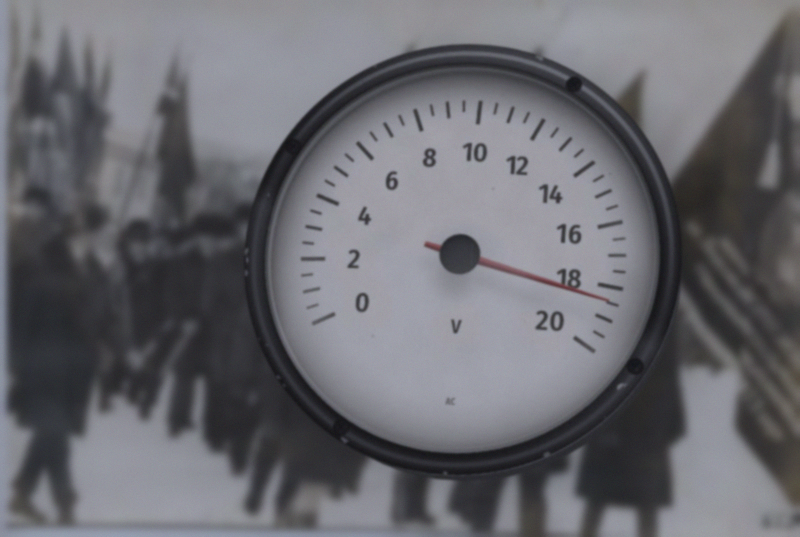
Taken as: 18.5,V
